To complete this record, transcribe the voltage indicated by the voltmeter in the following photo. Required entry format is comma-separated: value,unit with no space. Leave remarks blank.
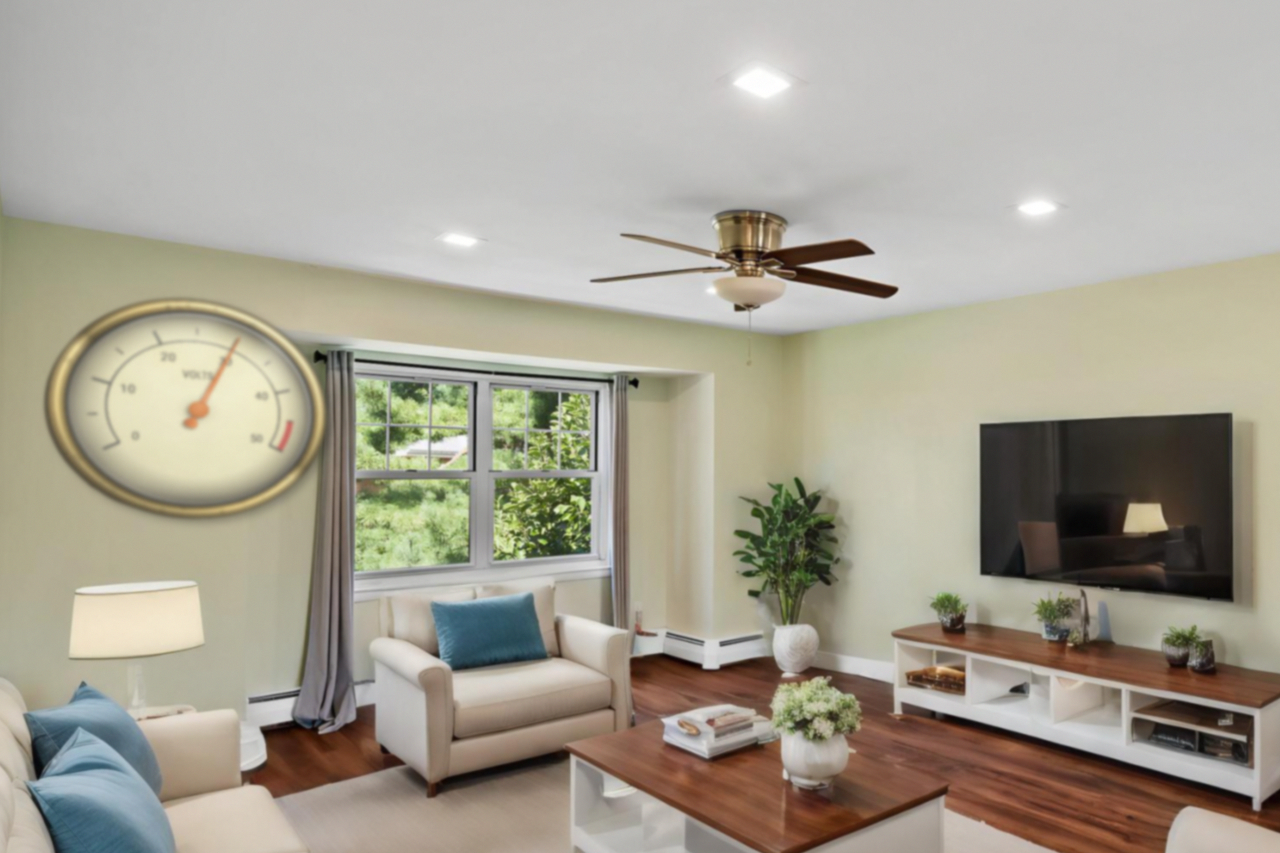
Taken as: 30,V
